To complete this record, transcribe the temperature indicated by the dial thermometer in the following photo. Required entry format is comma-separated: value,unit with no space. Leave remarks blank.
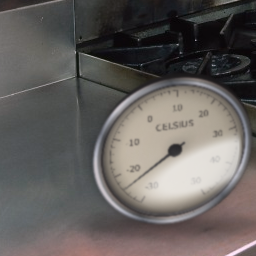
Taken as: -24,°C
